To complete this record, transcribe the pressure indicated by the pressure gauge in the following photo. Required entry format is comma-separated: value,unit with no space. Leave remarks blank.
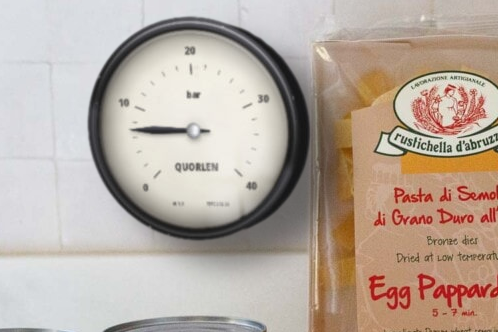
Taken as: 7,bar
